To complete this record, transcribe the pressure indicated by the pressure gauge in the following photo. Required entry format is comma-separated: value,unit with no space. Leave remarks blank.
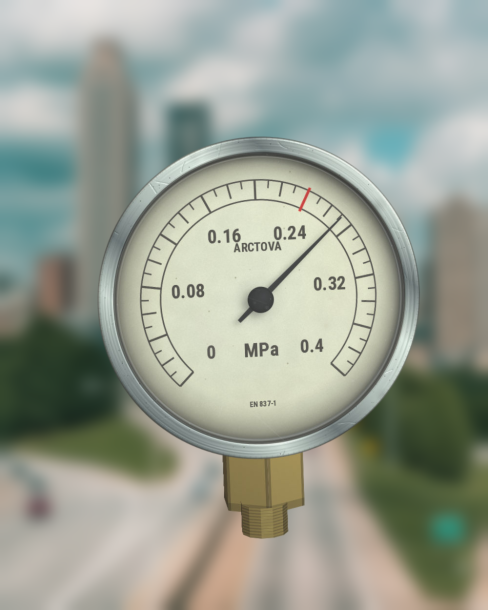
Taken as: 0.27,MPa
